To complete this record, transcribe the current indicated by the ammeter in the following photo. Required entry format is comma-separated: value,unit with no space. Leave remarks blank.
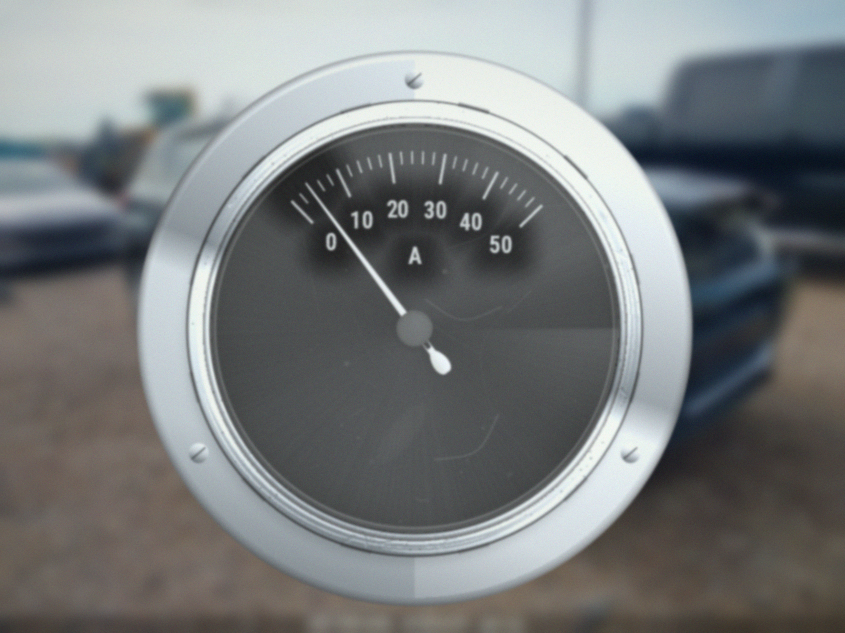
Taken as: 4,A
